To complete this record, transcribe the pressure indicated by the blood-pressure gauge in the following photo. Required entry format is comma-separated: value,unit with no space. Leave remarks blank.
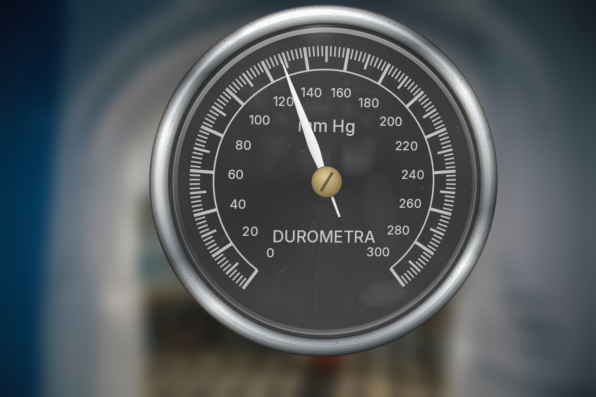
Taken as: 128,mmHg
